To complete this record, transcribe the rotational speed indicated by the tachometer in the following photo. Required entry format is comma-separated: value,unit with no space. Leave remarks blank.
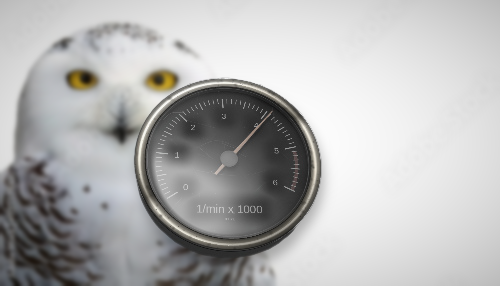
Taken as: 4100,rpm
